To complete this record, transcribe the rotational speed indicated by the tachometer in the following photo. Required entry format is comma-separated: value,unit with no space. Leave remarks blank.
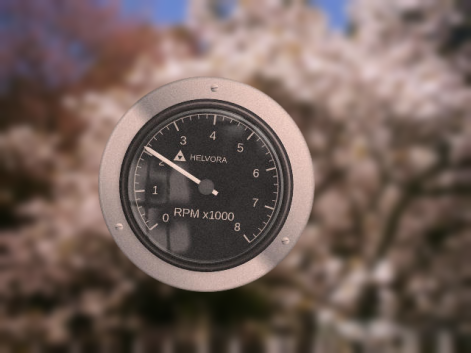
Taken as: 2100,rpm
